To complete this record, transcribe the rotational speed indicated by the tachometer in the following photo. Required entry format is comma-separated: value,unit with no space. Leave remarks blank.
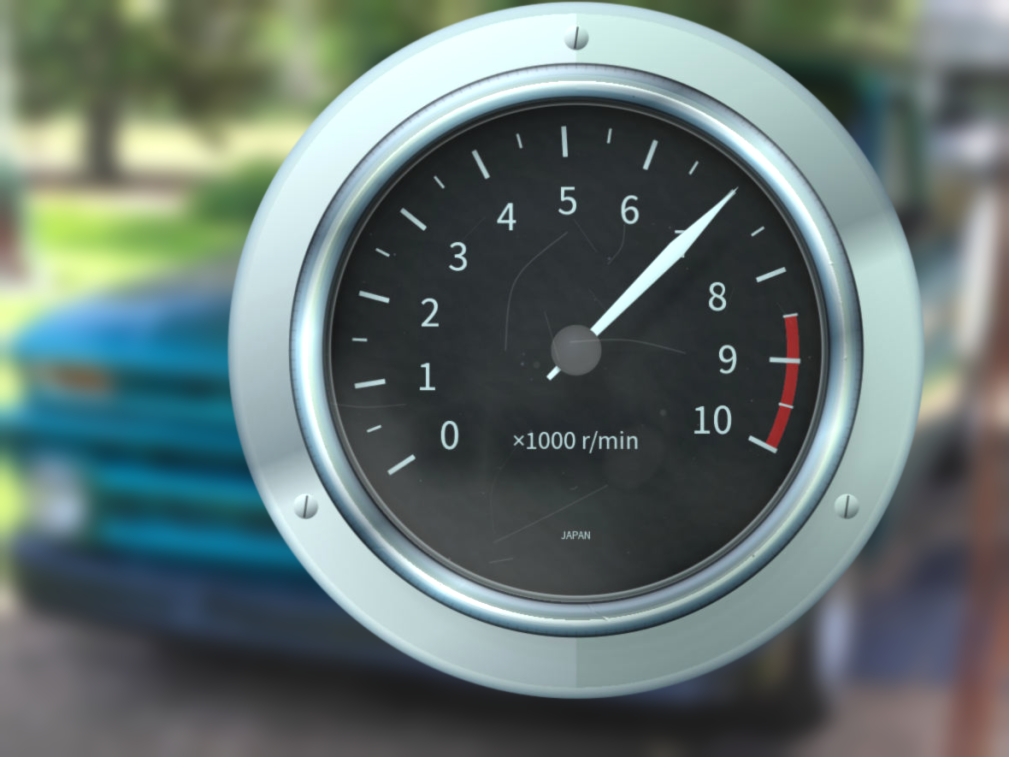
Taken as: 7000,rpm
